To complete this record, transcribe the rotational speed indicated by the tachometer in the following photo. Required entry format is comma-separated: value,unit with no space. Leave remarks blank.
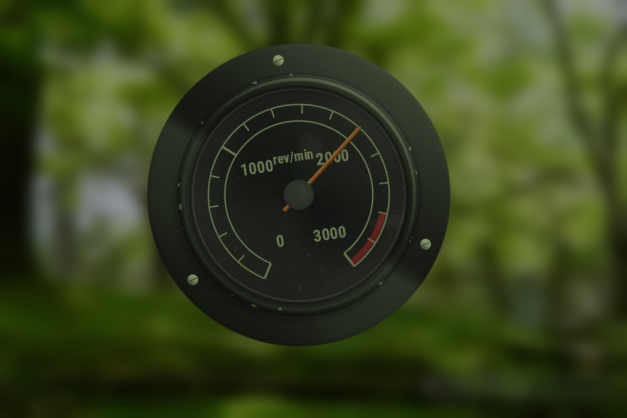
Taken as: 2000,rpm
